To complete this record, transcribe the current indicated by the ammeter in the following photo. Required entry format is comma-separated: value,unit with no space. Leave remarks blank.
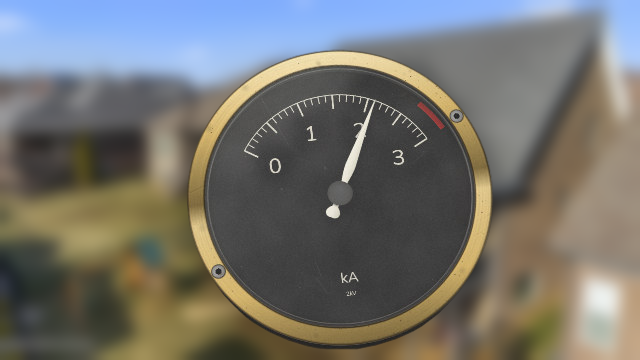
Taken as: 2.1,kA
